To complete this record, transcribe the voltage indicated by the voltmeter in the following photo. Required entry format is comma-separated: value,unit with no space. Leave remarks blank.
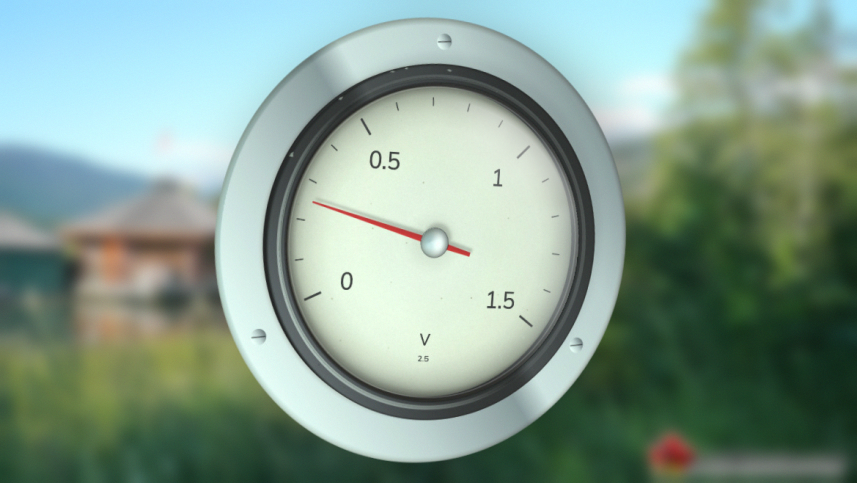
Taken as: 0.25,V
